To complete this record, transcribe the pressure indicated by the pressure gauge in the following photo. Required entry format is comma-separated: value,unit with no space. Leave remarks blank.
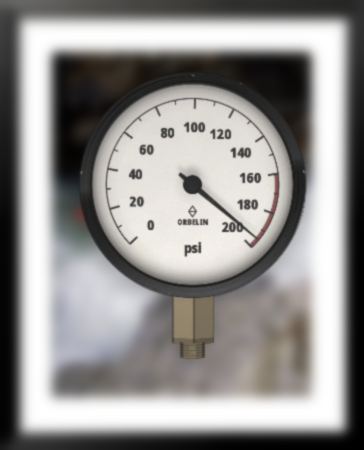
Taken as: 195,psi
